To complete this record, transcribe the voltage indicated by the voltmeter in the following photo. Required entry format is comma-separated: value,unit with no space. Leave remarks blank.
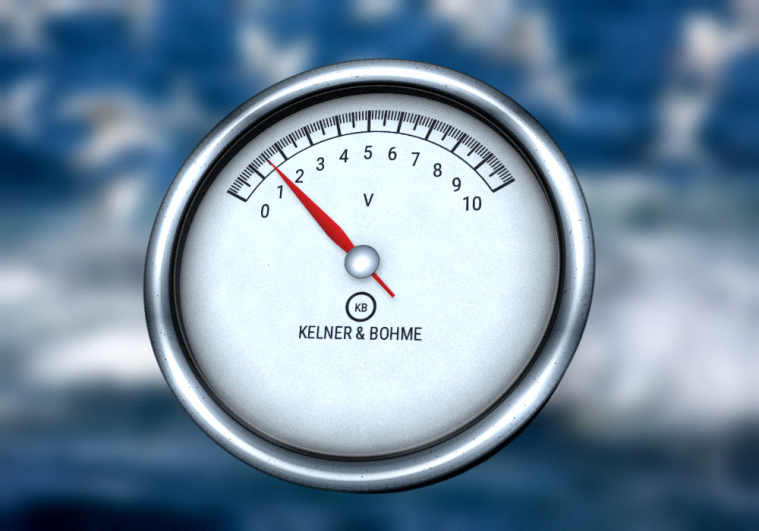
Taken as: 1.5,V
